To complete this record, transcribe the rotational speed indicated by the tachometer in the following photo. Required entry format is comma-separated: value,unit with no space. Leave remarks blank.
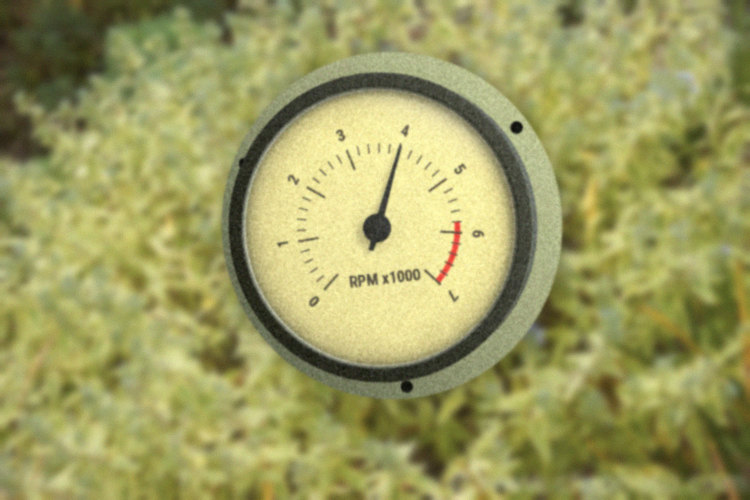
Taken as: 4000,rpm
